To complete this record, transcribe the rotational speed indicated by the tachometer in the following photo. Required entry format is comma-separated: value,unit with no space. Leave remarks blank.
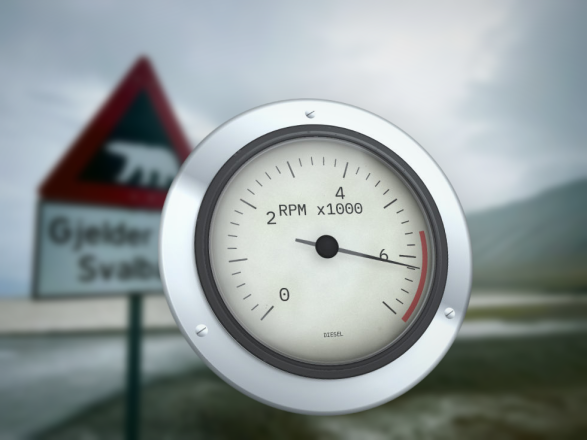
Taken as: 6200,rpm
